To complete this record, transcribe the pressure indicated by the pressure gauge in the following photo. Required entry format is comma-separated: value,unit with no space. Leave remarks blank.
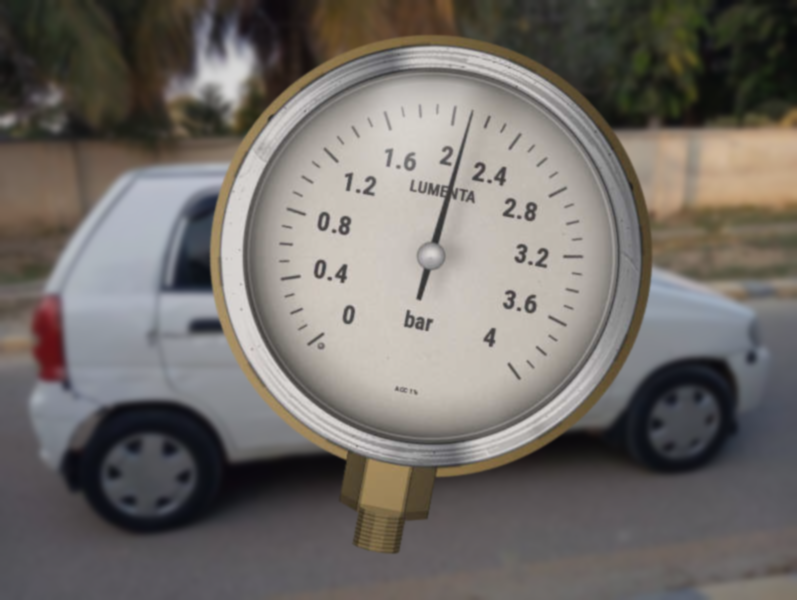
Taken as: 2.1,bar
